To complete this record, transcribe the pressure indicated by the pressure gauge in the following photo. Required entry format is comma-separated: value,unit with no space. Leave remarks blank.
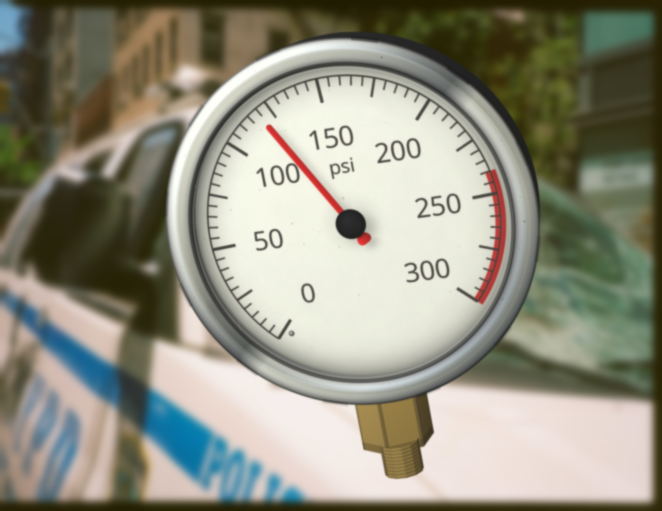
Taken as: 120,psi
